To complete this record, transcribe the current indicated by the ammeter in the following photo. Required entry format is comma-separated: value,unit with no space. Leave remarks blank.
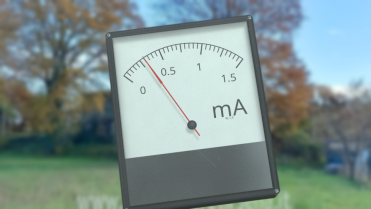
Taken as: 0.3,mA
